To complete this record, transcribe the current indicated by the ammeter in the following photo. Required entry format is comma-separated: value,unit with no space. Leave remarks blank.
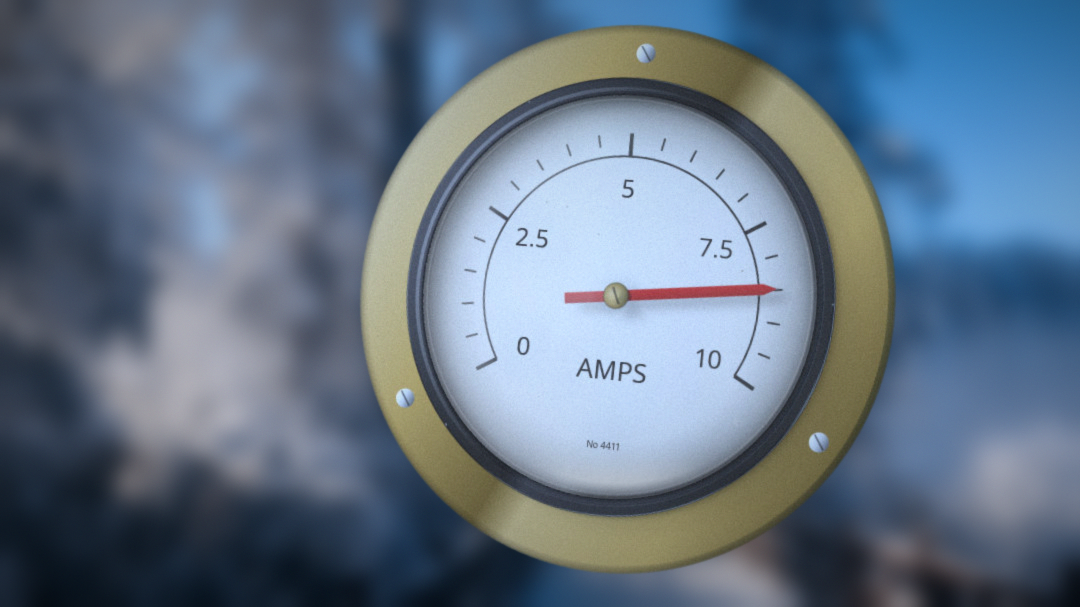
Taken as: 8.5,A
